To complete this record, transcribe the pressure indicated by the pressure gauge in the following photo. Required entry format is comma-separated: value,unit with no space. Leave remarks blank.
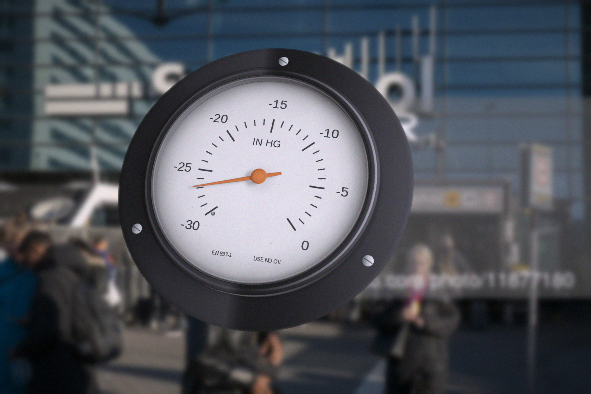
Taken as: -27,inHg
